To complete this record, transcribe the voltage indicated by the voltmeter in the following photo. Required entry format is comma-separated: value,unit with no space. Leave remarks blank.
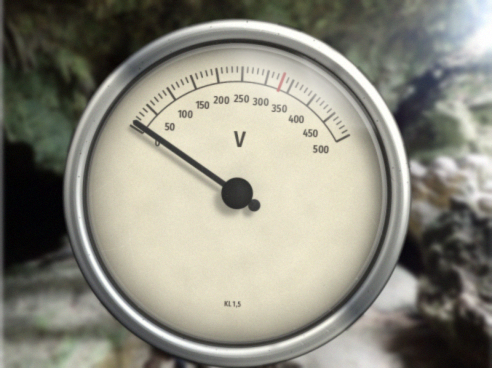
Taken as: 10,V
